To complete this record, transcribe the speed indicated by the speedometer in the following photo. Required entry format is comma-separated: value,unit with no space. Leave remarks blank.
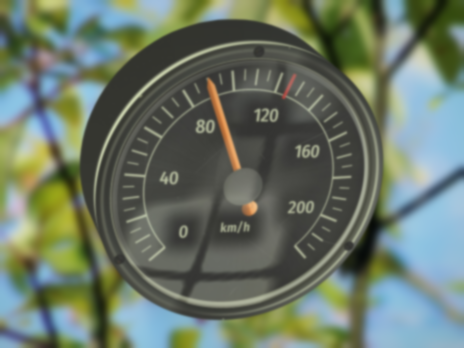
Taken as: 90,km/h
